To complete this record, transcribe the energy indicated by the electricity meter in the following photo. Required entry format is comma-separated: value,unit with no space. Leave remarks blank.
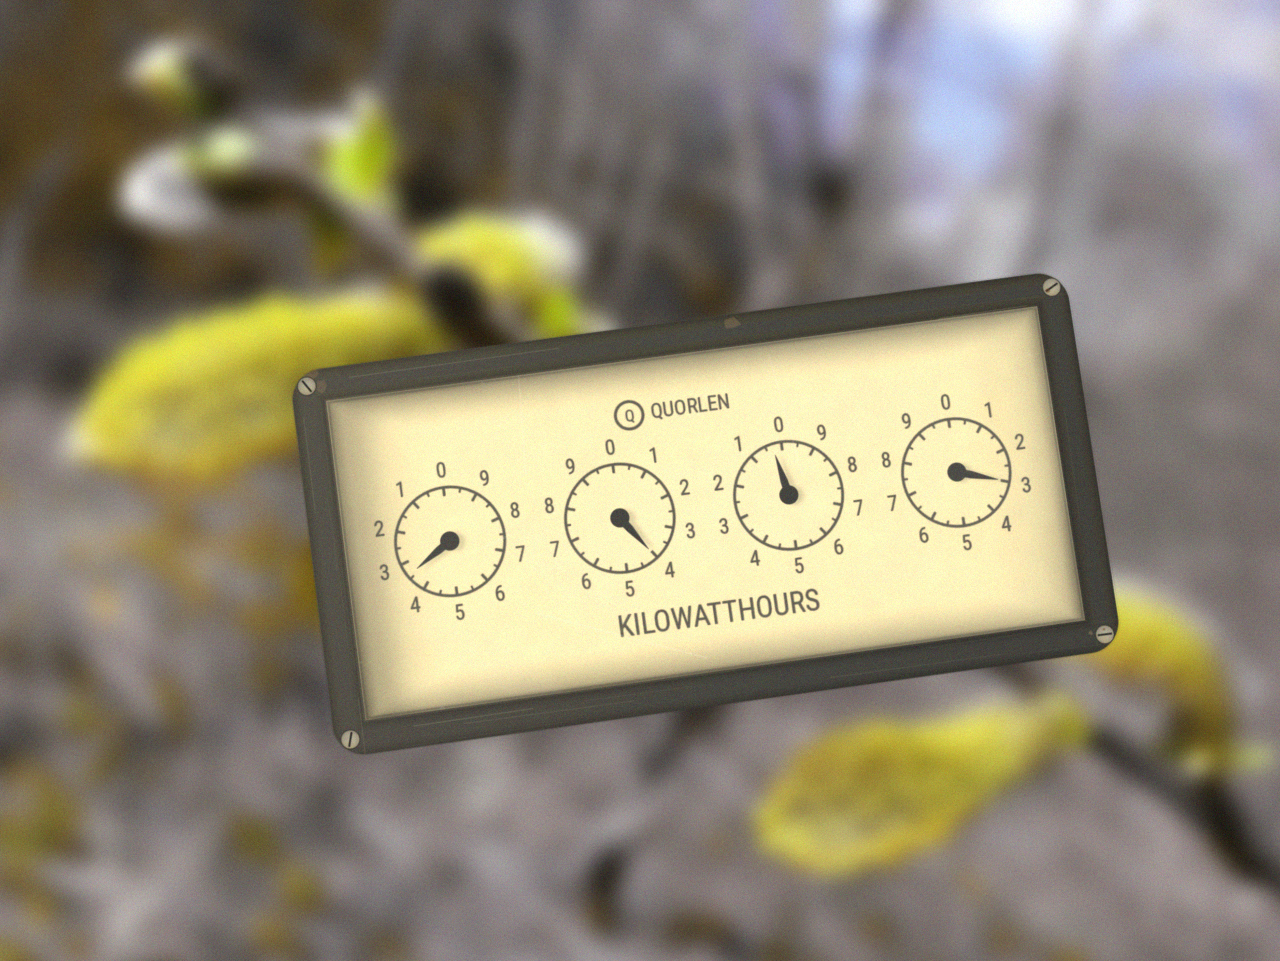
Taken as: 3403,kWh
